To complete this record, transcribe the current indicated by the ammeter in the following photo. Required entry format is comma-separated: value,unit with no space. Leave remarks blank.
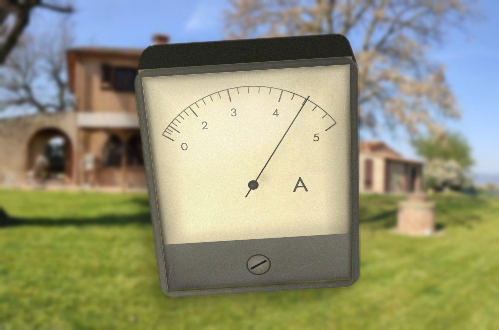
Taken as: 4.4,A
